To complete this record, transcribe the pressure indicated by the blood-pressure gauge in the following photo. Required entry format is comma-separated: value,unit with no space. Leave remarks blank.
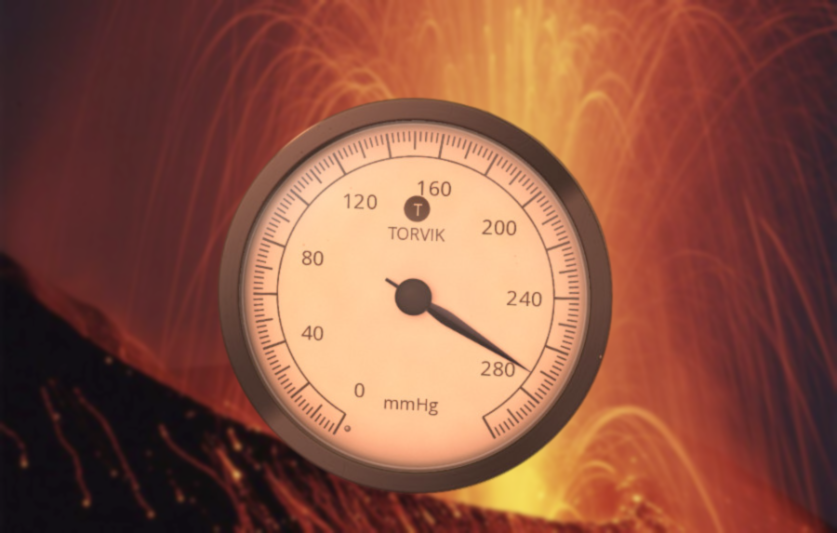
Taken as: 272,mmHg
